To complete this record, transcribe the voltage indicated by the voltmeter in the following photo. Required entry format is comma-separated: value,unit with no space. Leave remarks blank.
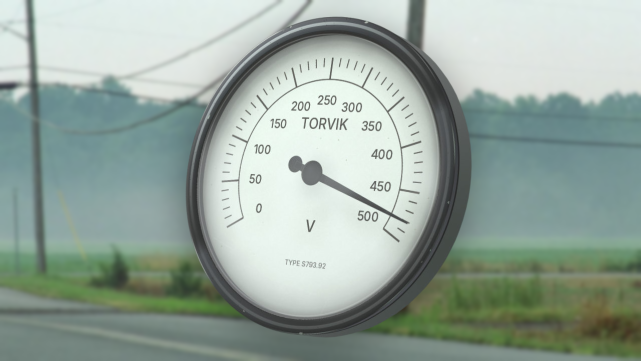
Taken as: 480,V
